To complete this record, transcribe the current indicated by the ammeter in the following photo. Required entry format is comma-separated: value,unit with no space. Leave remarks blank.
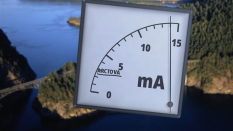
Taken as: 14,mA
